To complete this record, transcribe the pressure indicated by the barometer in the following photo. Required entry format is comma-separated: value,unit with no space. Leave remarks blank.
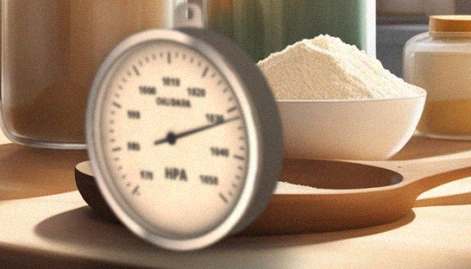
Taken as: 1032,hPa
